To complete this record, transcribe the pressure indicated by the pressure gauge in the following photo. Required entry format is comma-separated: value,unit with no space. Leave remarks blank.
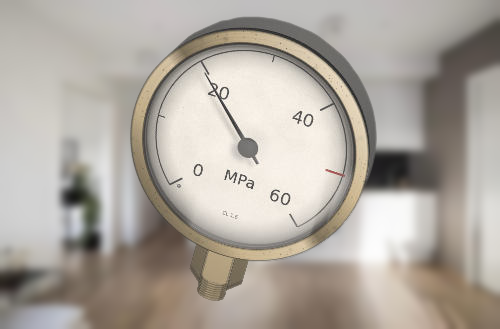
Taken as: 20,MPa
